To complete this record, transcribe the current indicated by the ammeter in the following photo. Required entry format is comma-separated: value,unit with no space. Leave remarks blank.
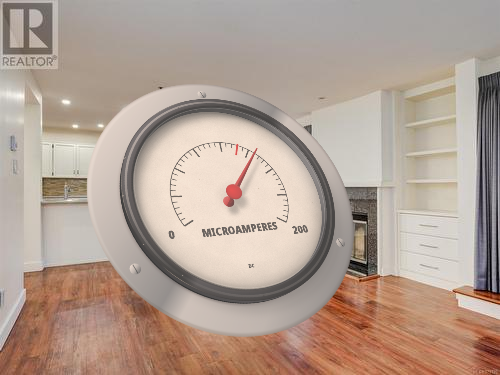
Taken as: 130,µA
